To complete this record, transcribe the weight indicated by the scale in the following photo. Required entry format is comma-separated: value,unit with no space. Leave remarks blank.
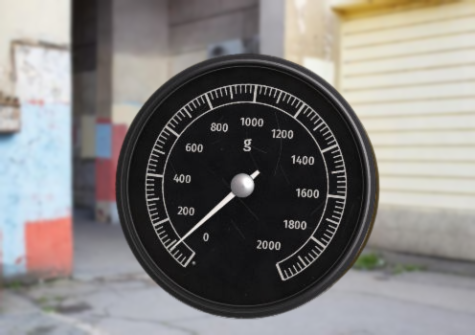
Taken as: 80,g
